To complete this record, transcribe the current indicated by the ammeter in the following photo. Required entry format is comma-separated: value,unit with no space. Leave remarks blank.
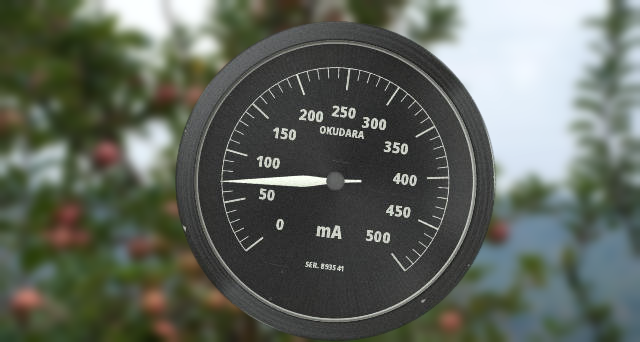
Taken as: 70,mA
